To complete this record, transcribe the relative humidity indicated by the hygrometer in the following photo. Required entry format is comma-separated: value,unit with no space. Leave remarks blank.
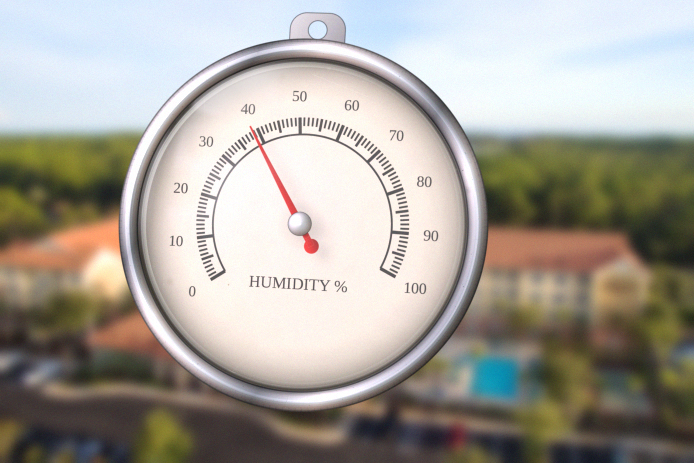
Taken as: 39,%
